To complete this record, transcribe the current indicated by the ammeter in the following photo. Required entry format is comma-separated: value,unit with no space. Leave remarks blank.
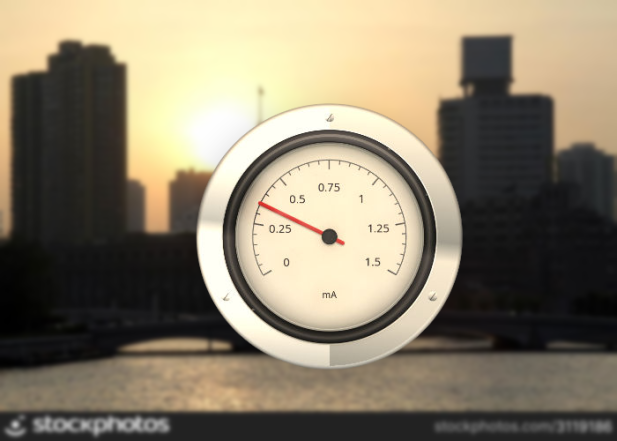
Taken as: 0.35,mA
